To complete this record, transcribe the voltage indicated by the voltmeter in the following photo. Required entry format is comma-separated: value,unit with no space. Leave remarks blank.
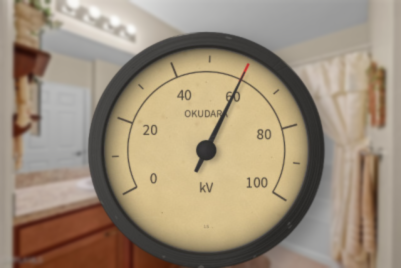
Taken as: 60,kV
